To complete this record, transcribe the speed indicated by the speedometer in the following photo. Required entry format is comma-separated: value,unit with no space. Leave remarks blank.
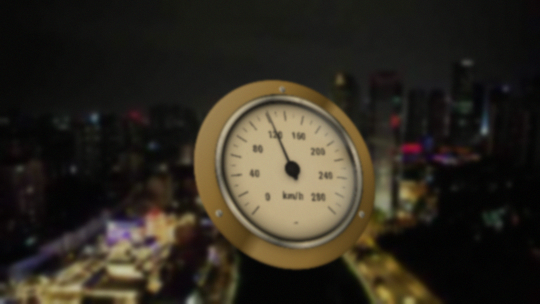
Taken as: 120,km/h
